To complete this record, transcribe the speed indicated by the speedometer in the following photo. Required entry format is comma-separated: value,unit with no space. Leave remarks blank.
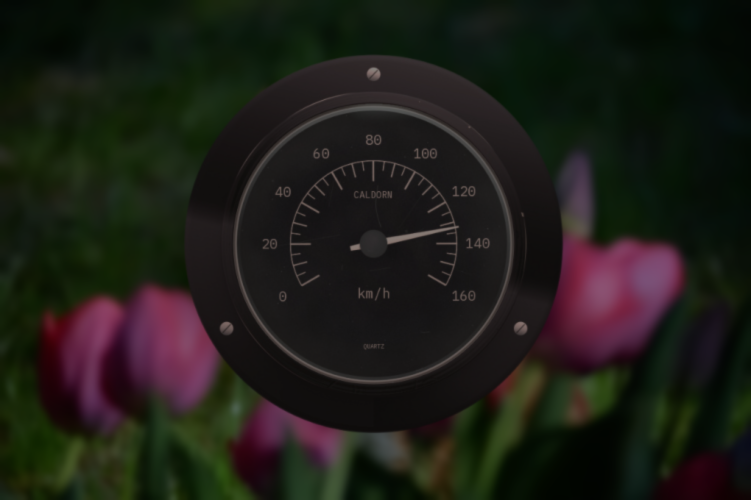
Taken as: 132.5,km/h
